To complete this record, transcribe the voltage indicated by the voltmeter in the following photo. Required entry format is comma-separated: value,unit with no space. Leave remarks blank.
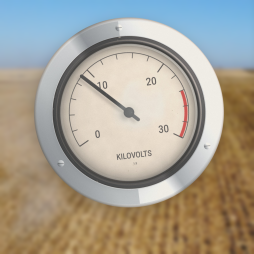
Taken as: 9,kV
